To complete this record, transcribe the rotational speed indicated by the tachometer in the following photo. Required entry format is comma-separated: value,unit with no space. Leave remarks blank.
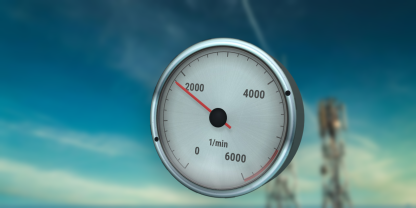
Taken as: 1800,rpm
